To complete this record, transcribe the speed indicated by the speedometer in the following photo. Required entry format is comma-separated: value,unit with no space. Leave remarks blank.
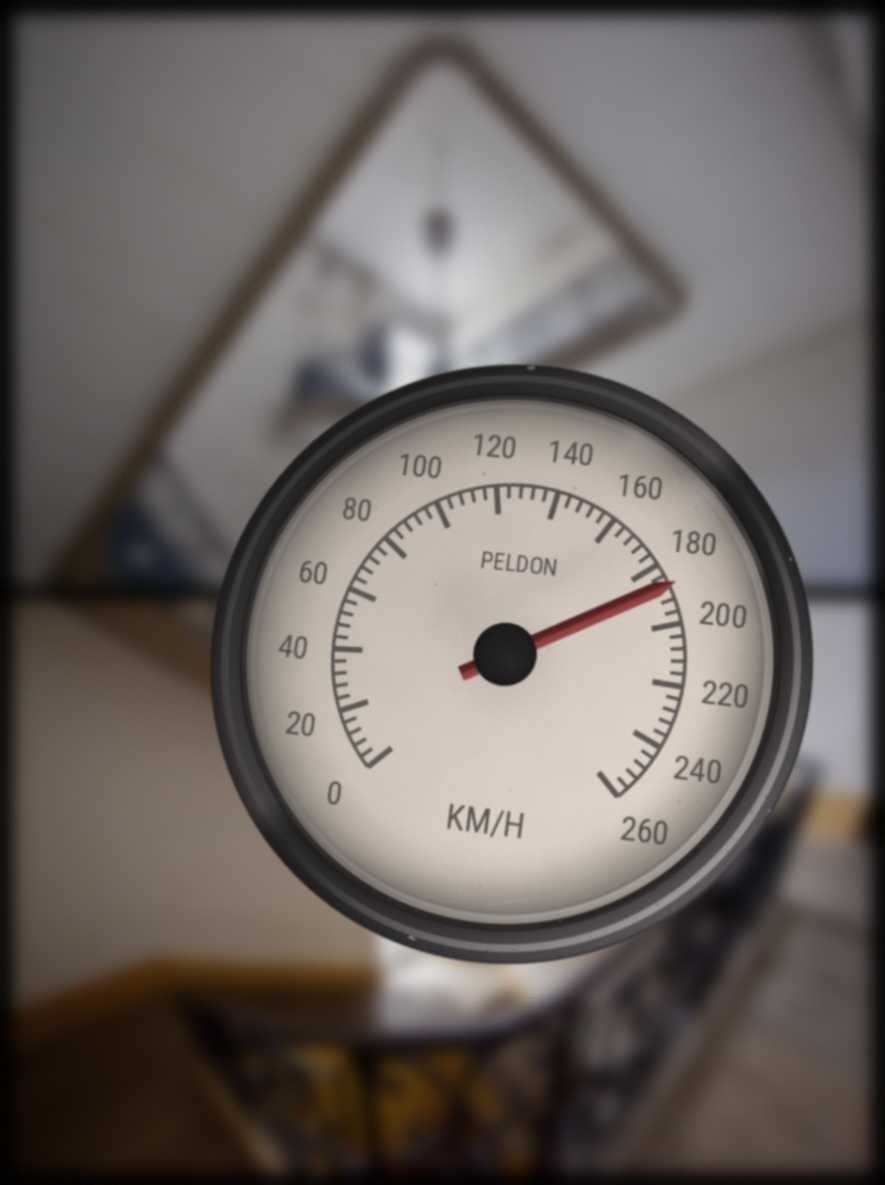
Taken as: 188,km/h
